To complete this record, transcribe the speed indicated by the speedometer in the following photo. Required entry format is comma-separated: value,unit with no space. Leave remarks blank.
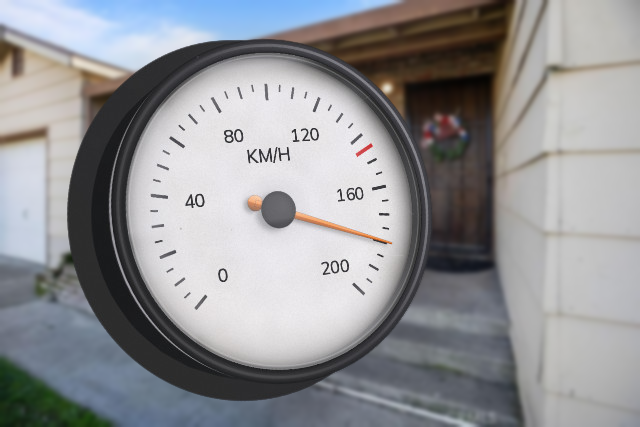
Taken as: 180,km/h
